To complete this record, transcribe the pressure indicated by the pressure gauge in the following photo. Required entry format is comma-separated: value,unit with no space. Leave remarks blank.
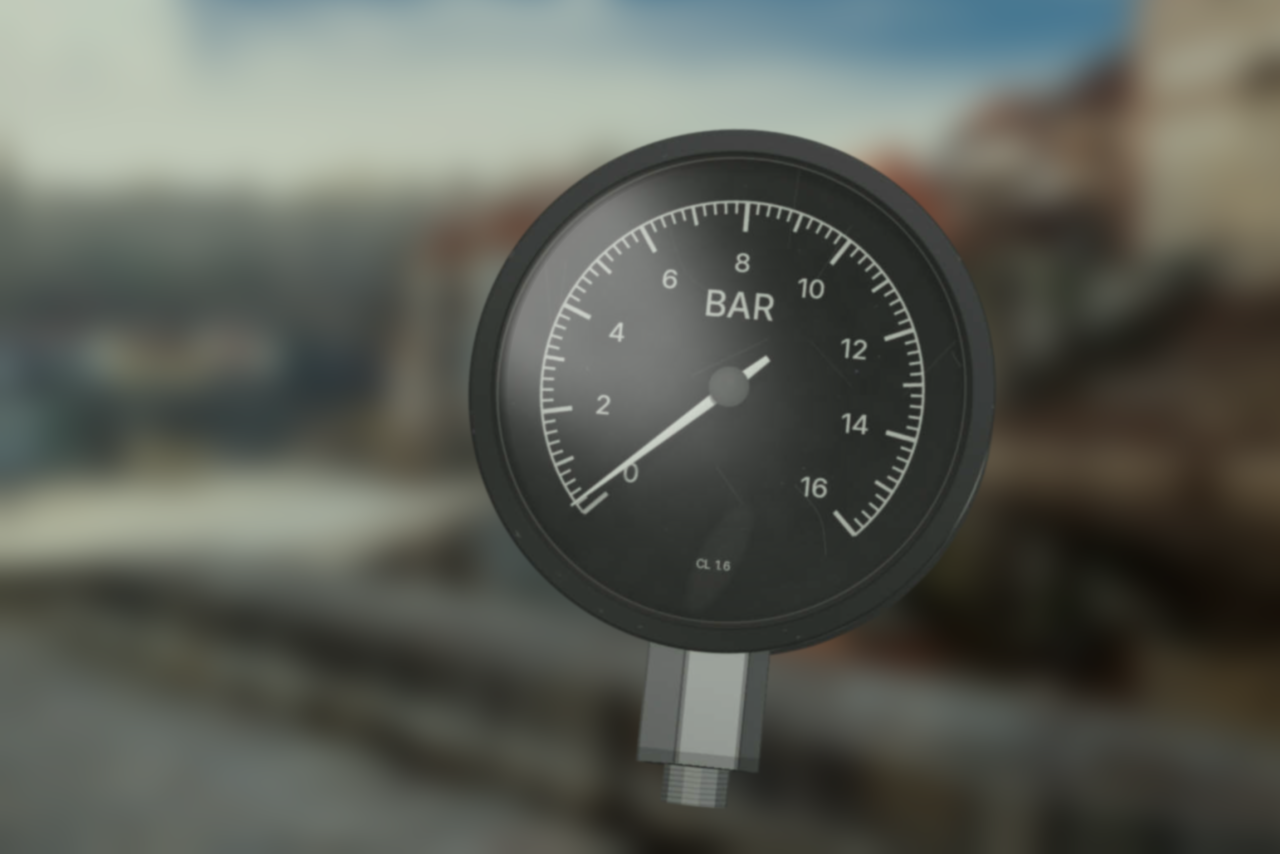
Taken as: 0.2,bar
